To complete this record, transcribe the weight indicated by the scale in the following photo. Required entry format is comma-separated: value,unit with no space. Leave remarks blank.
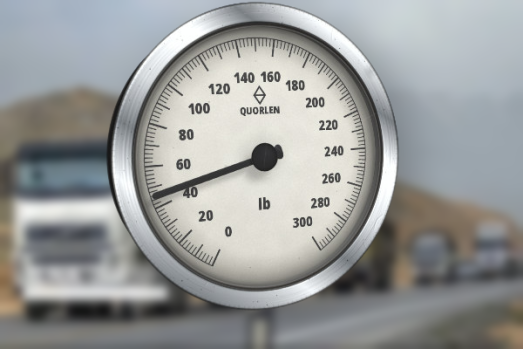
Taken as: 46,lb
